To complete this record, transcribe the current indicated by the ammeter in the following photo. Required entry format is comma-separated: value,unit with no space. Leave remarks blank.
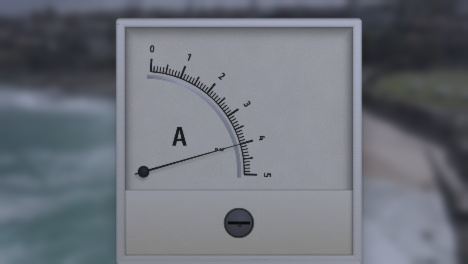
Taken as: 4,A
